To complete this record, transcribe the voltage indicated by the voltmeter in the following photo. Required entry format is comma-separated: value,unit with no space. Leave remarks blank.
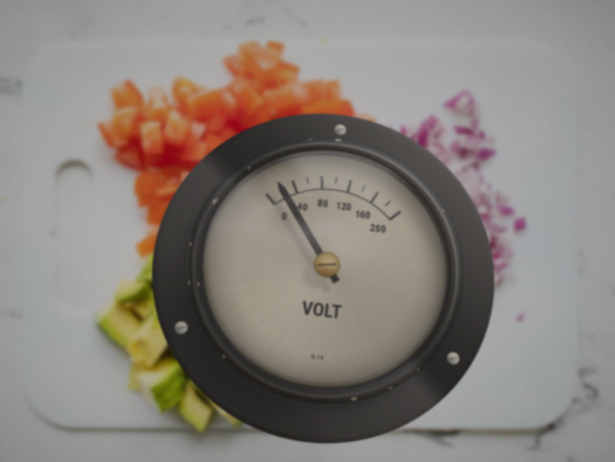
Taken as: 20,V
